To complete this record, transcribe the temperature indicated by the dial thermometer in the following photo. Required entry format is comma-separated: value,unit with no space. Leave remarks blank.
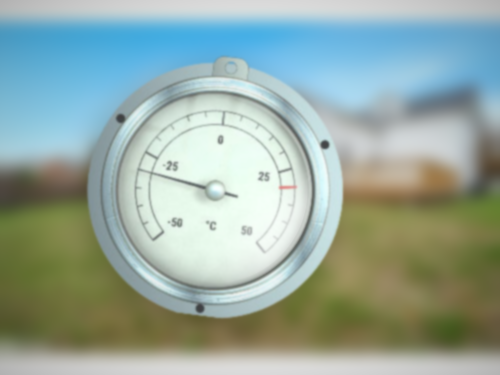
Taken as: -30,°C
